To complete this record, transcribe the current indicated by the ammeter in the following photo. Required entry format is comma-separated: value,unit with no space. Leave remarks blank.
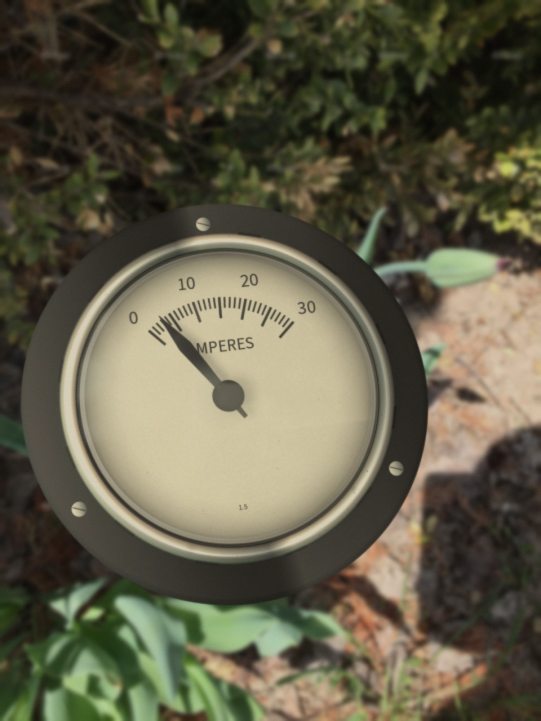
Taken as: 3,A
